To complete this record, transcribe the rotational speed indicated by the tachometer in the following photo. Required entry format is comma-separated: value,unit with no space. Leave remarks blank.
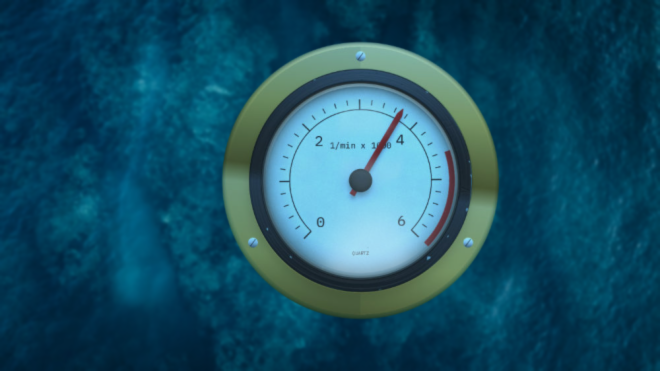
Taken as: 3700,rpm
